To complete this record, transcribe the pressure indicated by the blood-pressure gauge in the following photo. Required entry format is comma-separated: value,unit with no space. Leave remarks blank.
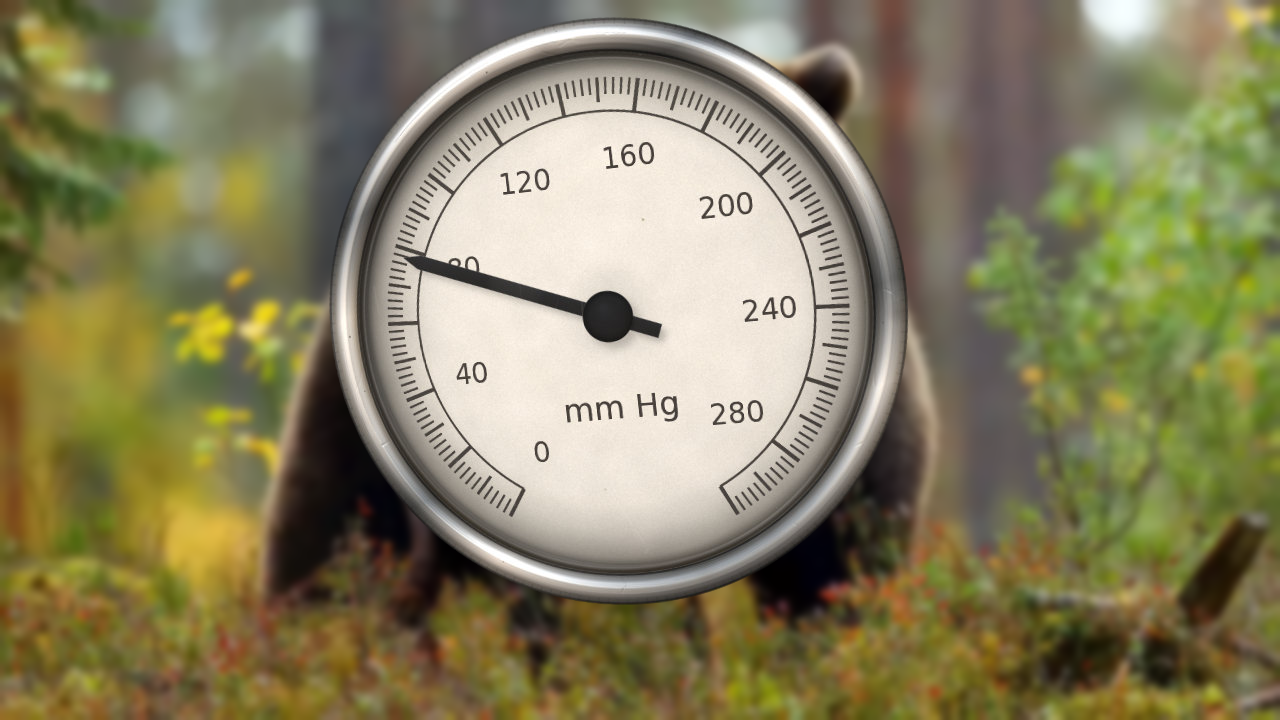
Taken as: 78,mmHg
